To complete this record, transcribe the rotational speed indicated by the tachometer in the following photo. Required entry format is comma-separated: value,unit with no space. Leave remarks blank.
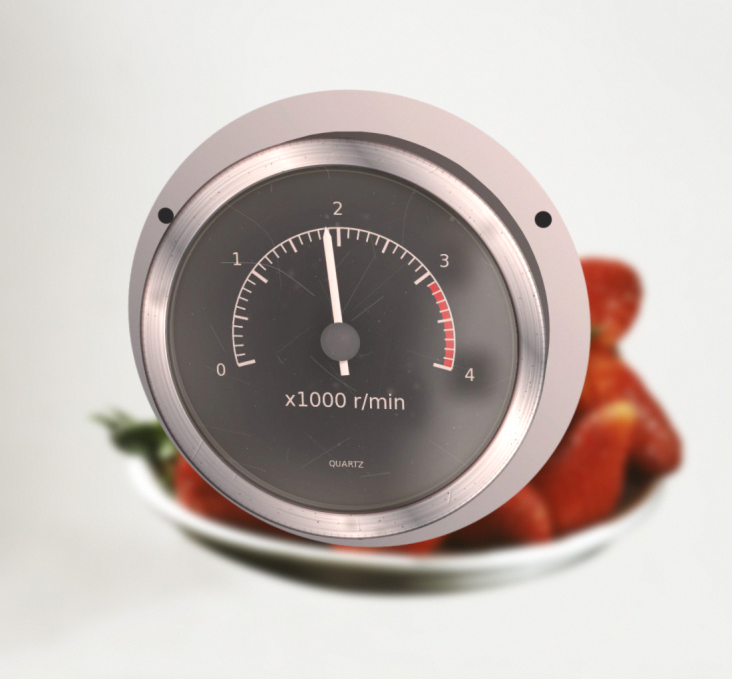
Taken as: 1900,rpm
